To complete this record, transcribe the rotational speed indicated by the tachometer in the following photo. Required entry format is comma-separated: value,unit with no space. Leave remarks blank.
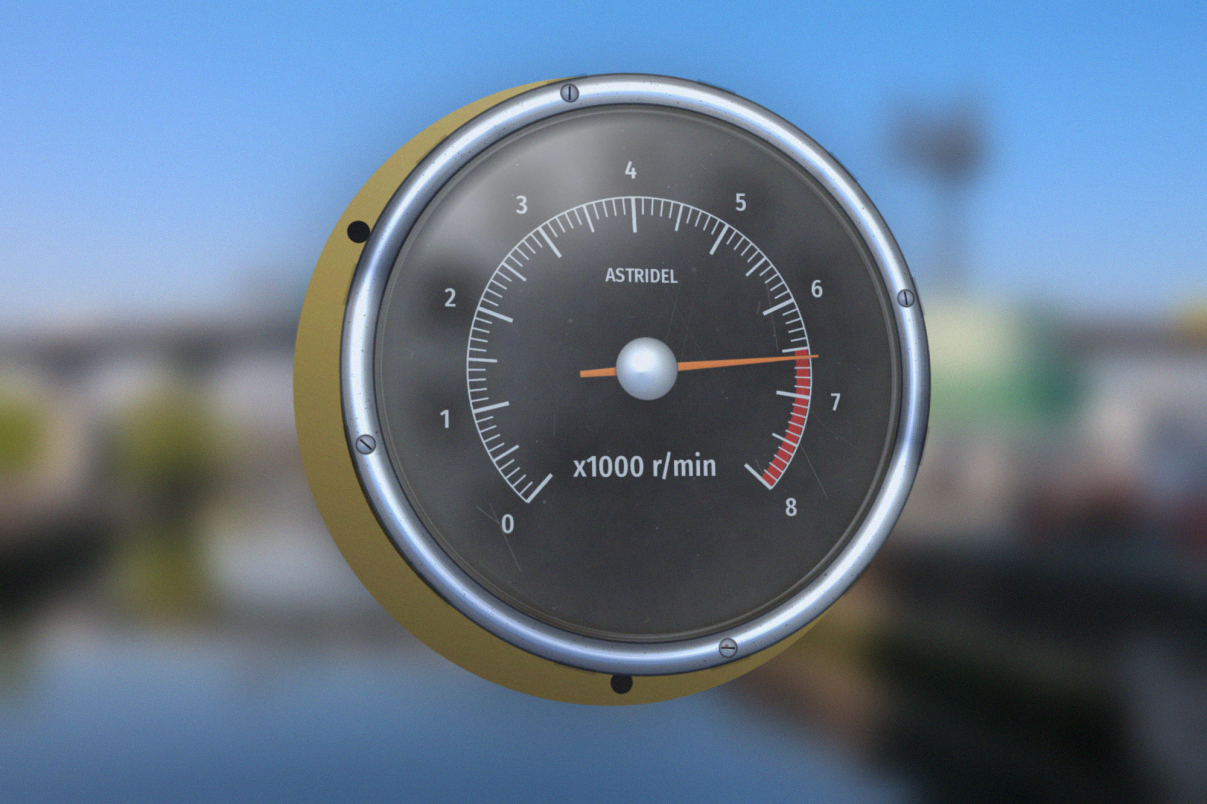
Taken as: 6600,rpm
